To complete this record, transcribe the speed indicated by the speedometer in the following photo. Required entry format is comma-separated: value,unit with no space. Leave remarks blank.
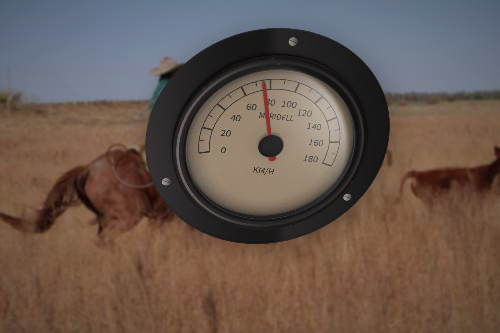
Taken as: 75,km/h
